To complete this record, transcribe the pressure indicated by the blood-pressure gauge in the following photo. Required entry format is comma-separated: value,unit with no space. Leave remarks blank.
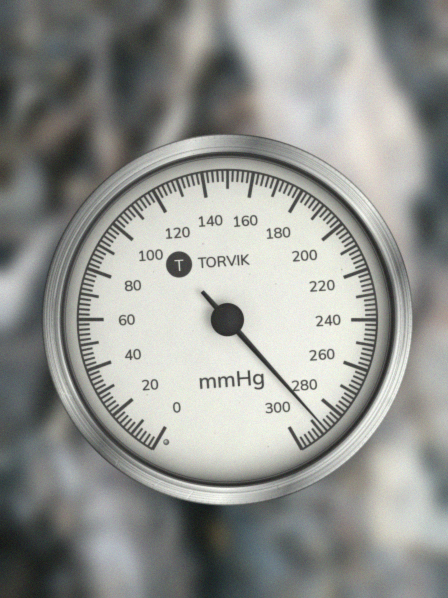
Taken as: 288,mmHg
